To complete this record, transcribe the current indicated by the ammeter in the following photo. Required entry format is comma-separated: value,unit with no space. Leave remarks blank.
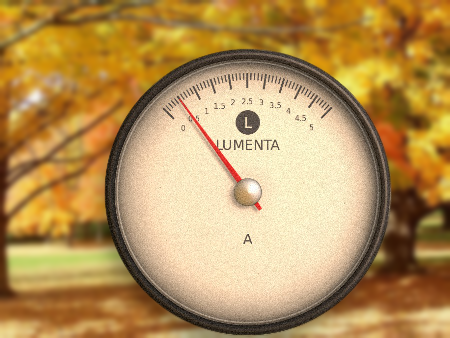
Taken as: 0.5,A
